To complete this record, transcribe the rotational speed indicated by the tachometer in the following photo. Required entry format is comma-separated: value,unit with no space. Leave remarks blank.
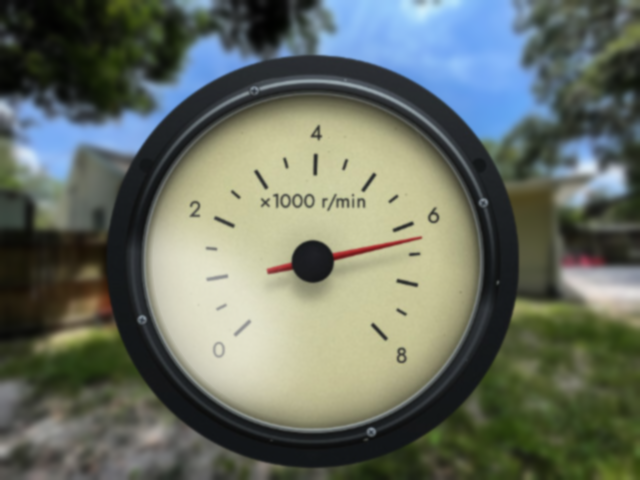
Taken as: 6250,rpm
